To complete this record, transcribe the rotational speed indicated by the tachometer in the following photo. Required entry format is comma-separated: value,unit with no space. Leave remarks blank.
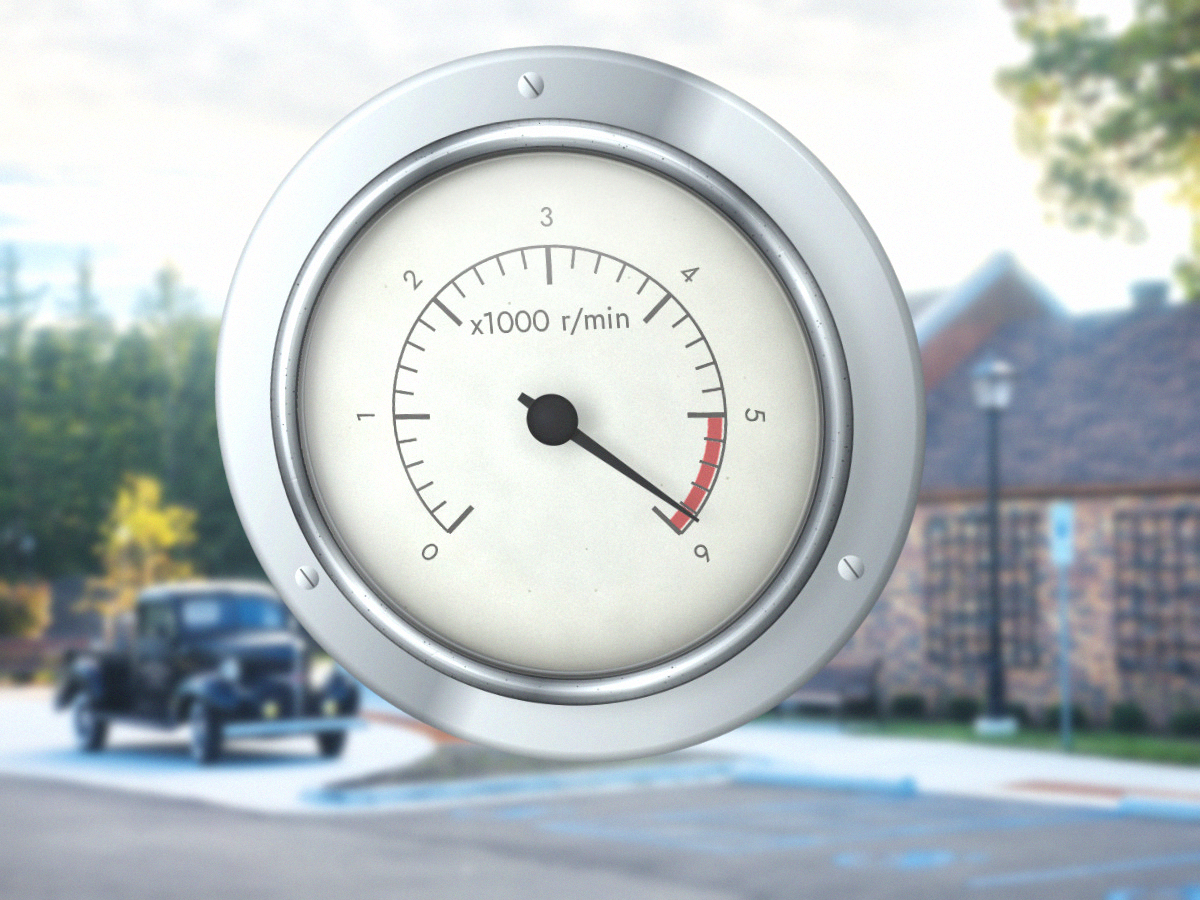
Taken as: 5800,rpm
